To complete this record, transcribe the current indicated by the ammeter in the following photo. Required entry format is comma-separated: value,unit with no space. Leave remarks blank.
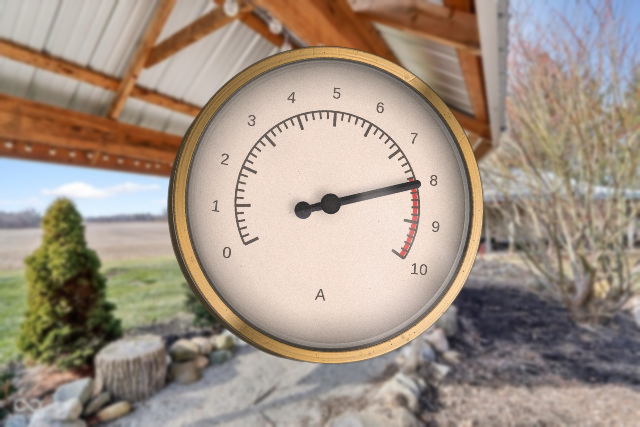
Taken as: 8,A
